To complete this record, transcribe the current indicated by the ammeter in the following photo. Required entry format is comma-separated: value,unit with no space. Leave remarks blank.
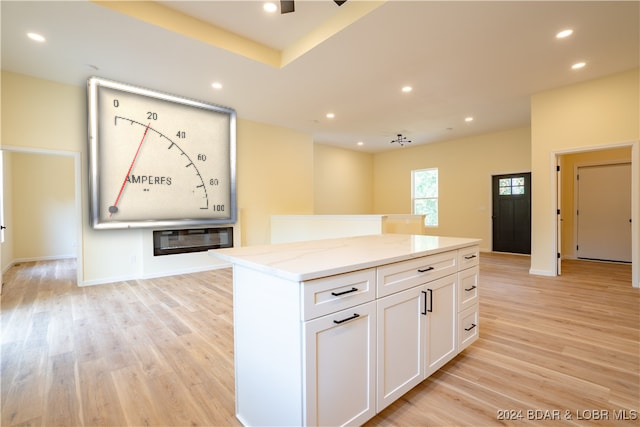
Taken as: 20,A
